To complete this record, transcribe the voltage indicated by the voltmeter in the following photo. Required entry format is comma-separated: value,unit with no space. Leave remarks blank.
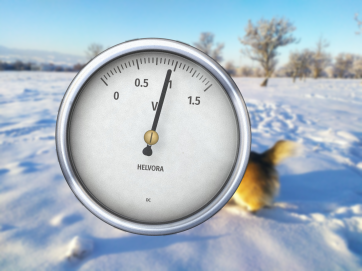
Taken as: 0.95,V
